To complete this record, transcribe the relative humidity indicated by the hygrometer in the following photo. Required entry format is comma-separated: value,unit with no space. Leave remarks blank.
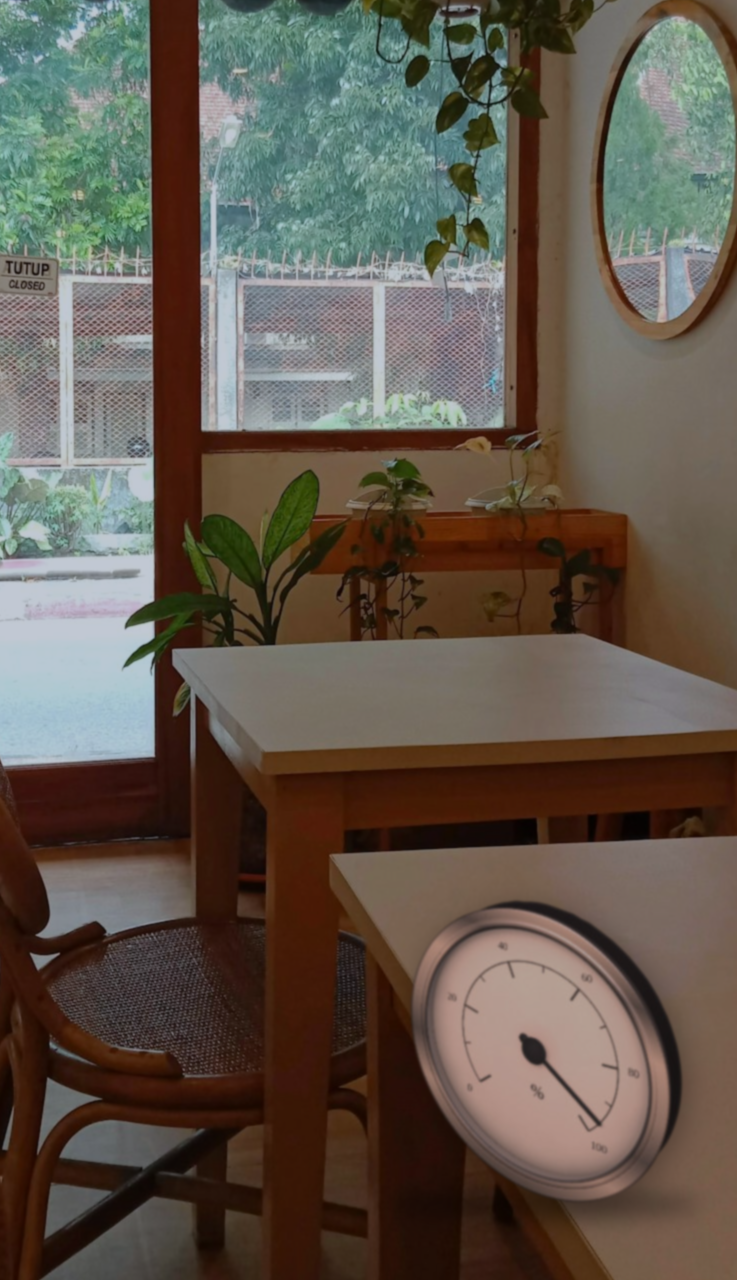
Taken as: 95,%
